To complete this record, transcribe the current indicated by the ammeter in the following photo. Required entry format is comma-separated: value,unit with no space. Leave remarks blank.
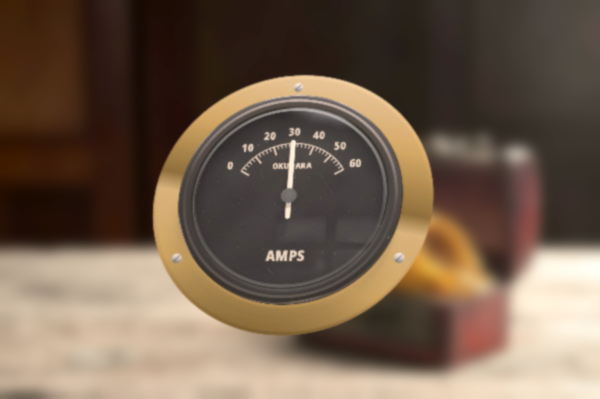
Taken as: 30,A
